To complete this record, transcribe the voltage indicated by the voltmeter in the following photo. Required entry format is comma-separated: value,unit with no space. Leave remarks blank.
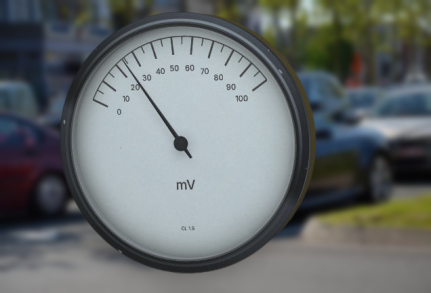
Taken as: 25,mV
